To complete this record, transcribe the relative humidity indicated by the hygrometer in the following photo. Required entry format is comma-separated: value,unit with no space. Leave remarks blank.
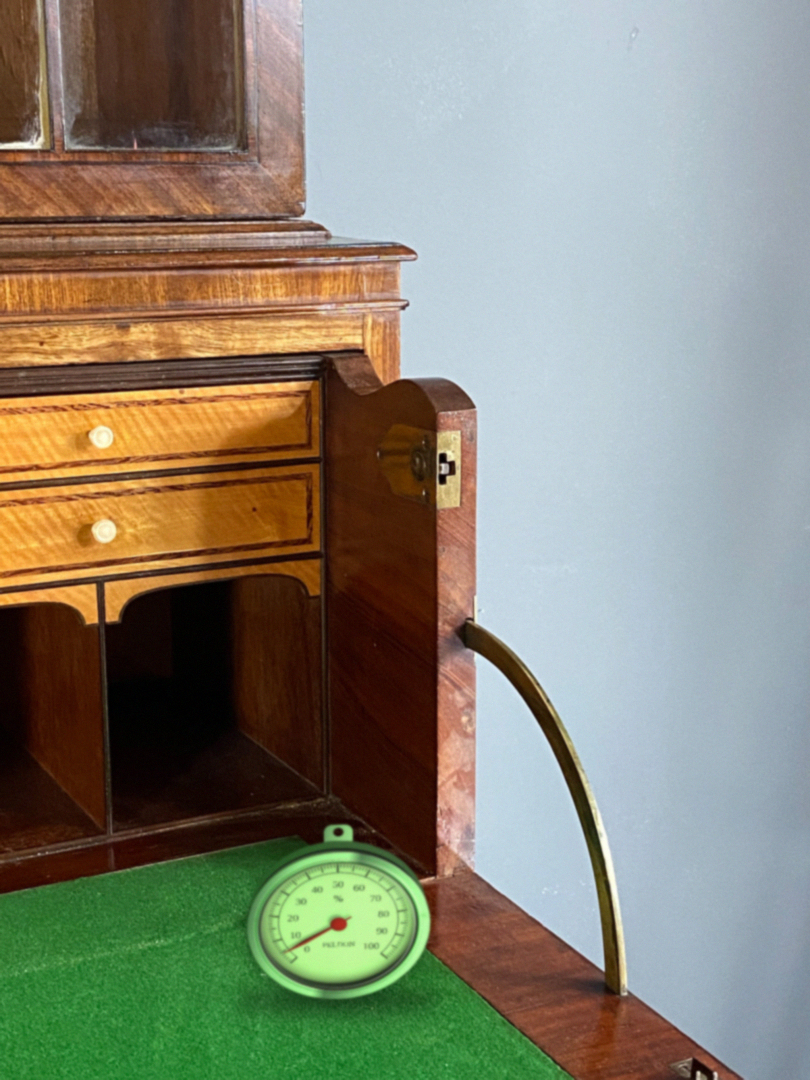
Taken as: 5,%
